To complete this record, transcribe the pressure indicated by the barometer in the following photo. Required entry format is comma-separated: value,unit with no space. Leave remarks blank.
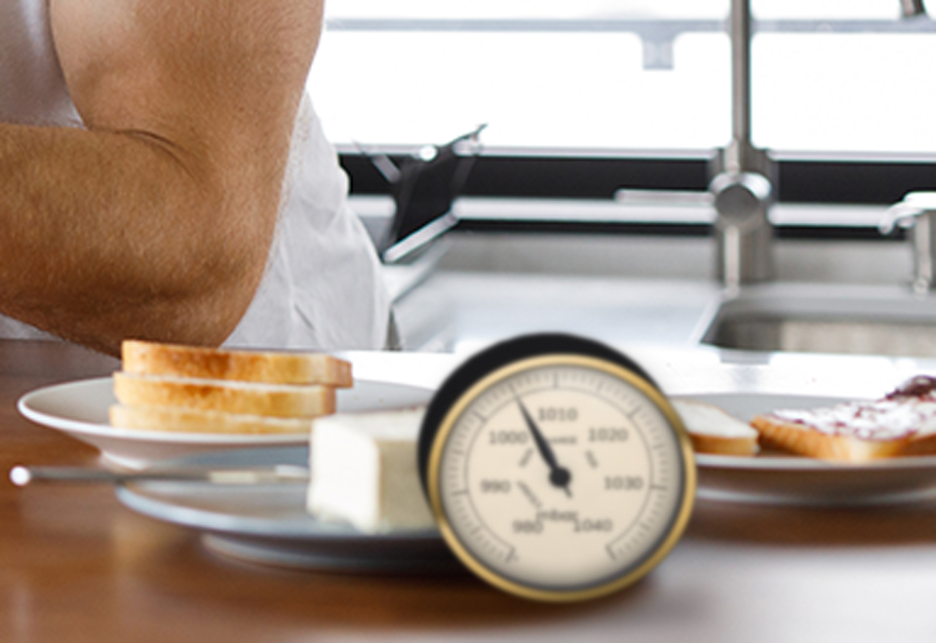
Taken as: 1005,mbar
